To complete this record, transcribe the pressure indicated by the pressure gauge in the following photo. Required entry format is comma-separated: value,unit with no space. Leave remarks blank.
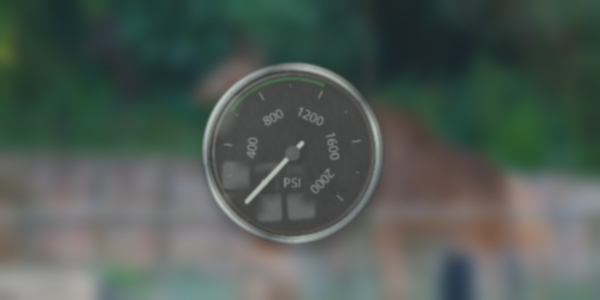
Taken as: 0,psi
